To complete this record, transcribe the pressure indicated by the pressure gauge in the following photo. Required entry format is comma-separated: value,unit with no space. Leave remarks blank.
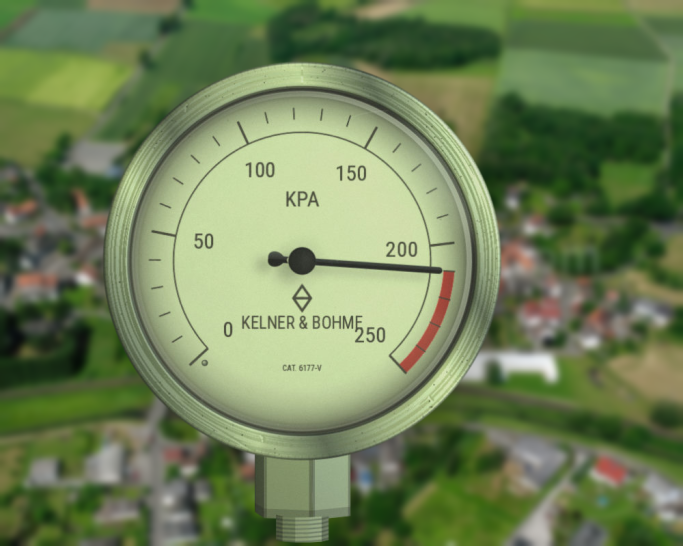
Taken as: 210,kPa
